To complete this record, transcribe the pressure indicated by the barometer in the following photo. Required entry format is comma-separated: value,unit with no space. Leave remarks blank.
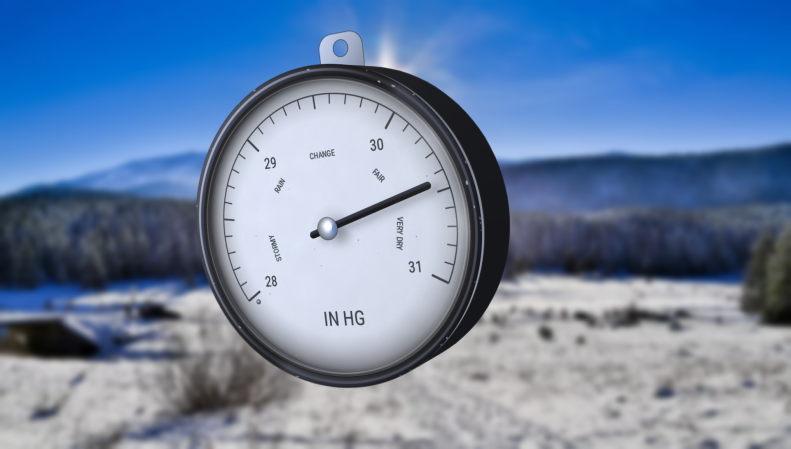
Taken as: 30.45,inHg
